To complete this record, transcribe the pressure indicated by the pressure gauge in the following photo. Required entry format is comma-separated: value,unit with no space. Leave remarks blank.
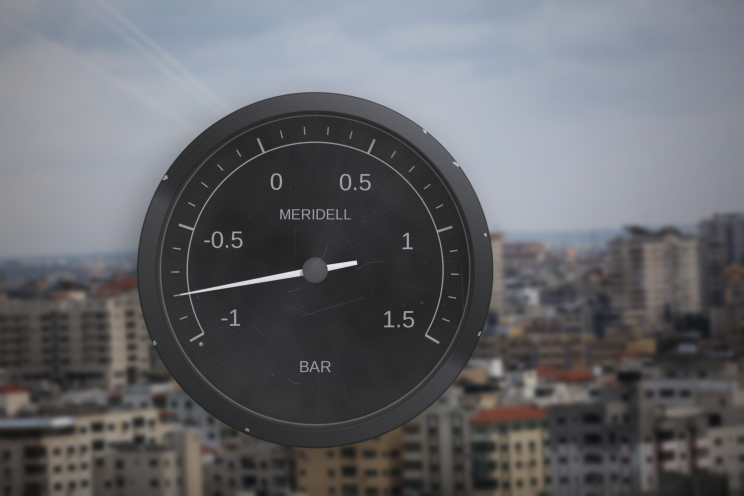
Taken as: -0.8,bar
